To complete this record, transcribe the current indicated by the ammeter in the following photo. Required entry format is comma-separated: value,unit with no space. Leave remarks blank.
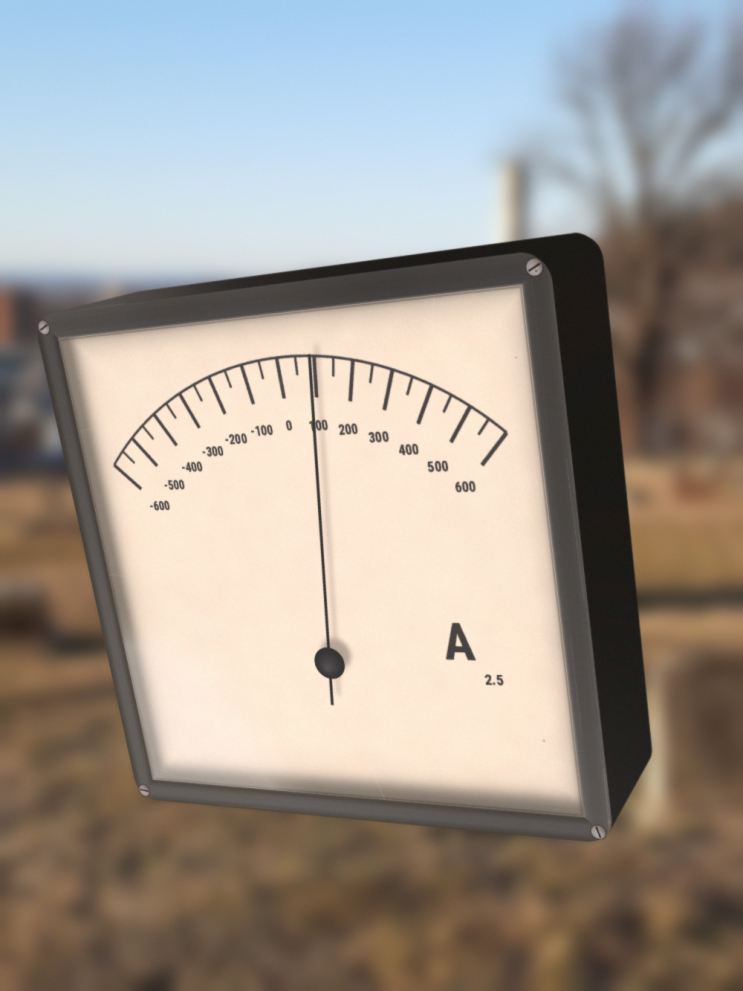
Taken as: 100,A
